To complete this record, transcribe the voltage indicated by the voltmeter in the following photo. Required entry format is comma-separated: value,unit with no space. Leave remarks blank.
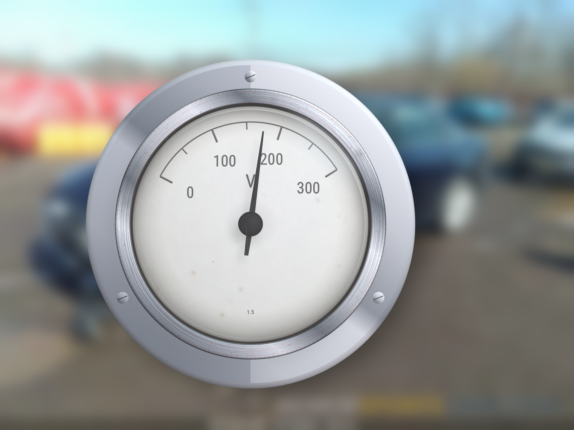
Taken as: 175,V
